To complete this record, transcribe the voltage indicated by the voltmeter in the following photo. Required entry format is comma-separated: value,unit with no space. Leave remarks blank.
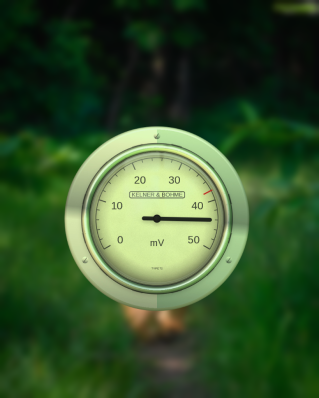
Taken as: 44,mV
